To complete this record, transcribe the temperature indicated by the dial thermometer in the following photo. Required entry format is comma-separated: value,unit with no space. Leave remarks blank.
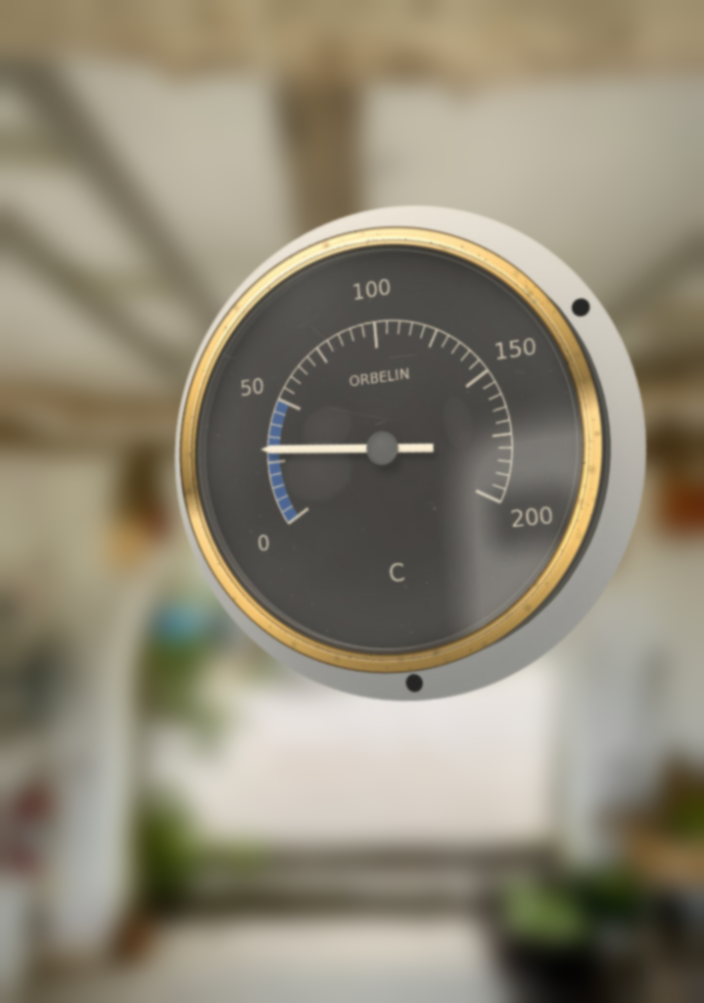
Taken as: 30,°C
